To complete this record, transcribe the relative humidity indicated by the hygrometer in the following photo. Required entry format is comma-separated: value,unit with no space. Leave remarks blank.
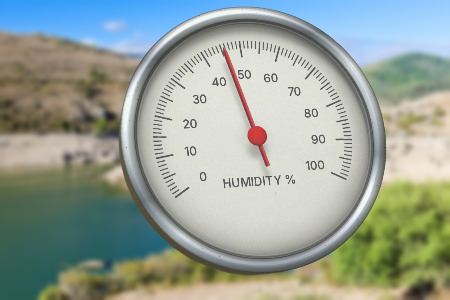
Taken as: 45,%
